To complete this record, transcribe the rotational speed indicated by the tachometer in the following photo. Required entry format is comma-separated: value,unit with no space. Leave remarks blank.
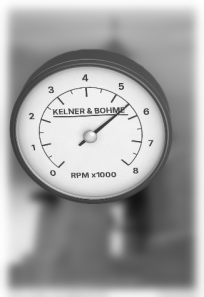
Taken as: 5500,rpm
